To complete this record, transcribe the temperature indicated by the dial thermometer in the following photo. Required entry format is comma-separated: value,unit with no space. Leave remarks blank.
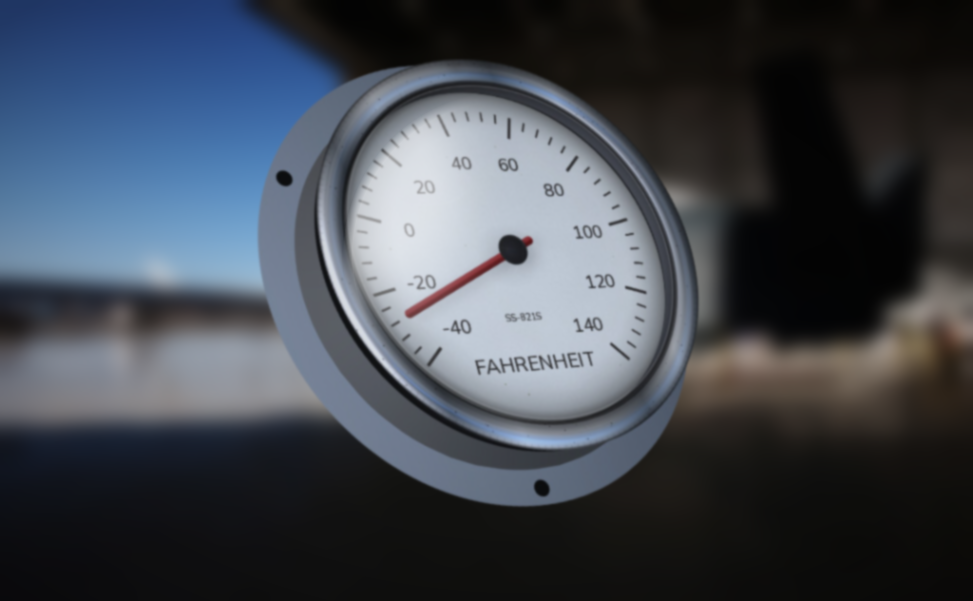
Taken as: -28,°F
